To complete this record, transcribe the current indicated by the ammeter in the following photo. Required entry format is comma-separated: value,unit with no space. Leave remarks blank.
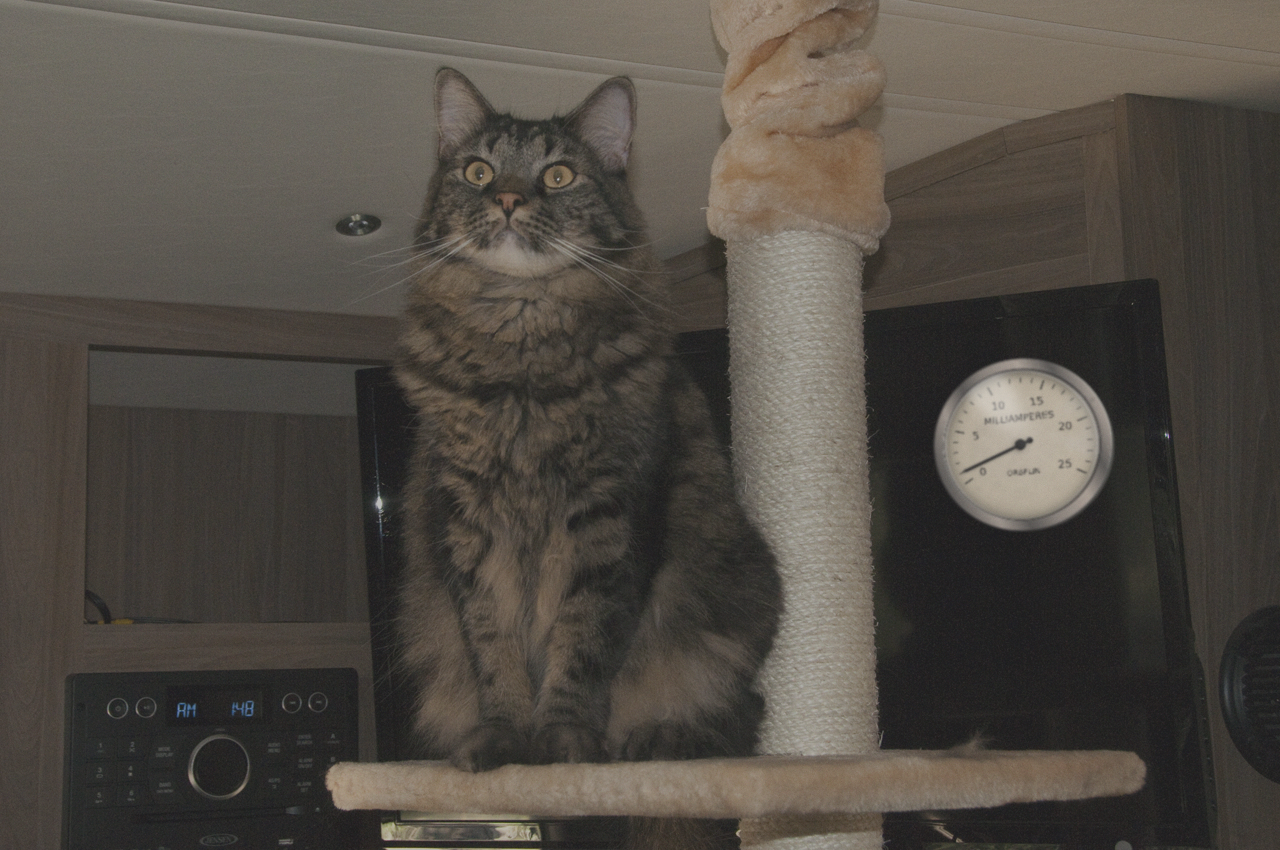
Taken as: 1,mA
